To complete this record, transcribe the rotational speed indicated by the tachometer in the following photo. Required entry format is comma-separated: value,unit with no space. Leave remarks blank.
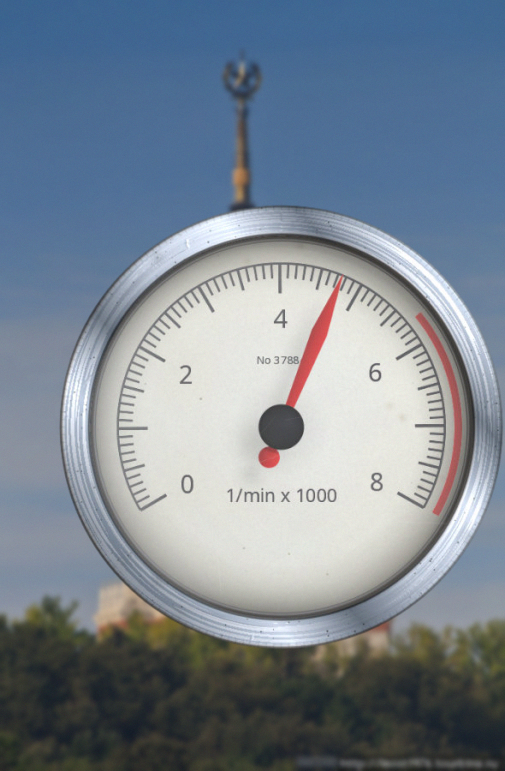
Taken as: 4750,rpm
